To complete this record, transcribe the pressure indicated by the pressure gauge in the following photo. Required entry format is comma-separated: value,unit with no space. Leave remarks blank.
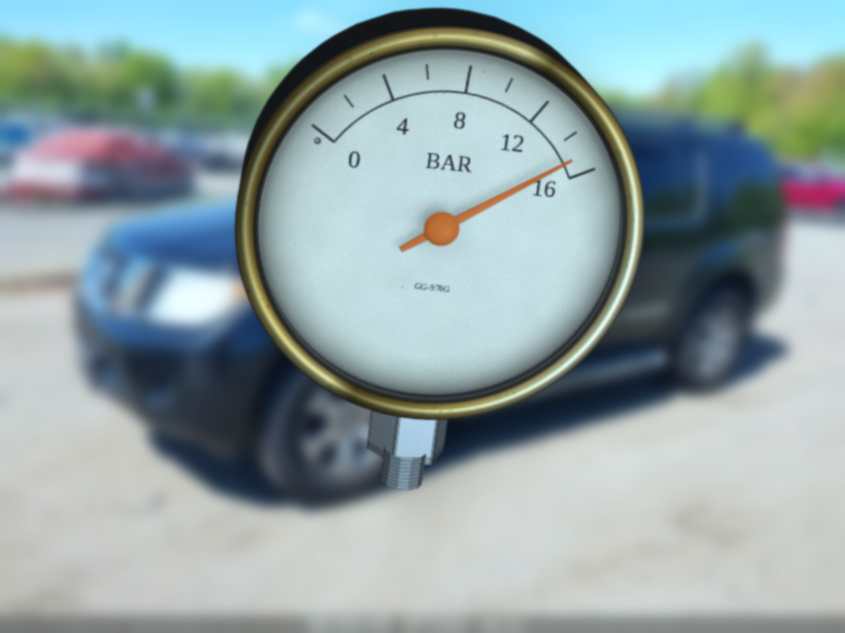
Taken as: 15,bar
